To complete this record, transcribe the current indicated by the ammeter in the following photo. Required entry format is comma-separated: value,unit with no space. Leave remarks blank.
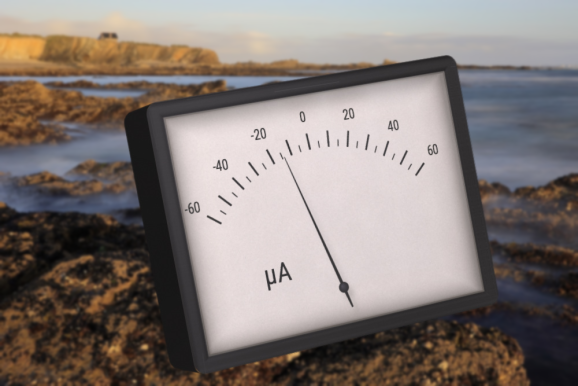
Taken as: -15,µA
